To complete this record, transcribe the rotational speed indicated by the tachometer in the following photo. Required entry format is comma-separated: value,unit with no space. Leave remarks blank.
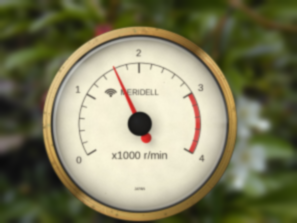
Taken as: 1600,rpm
